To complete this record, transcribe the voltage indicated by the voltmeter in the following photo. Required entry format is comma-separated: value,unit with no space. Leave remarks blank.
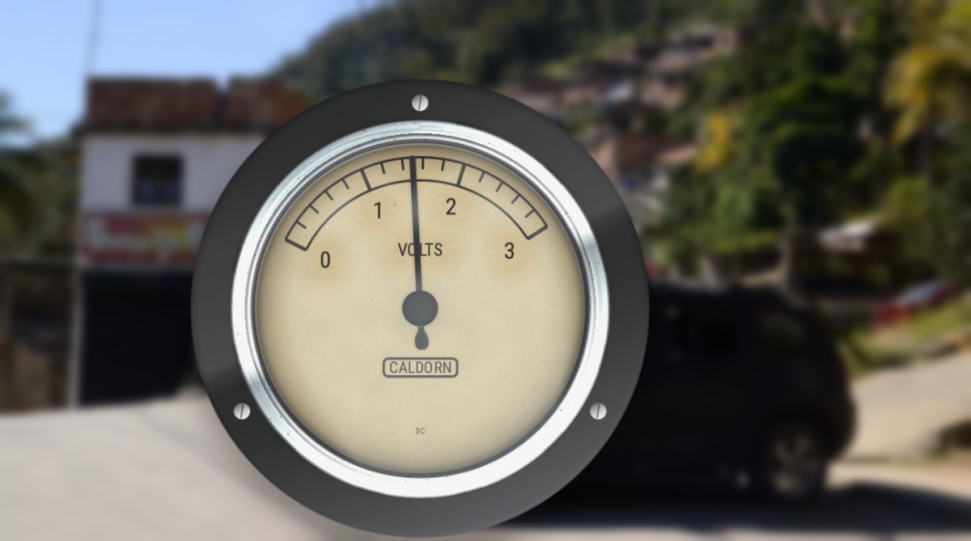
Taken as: 1.5,V
